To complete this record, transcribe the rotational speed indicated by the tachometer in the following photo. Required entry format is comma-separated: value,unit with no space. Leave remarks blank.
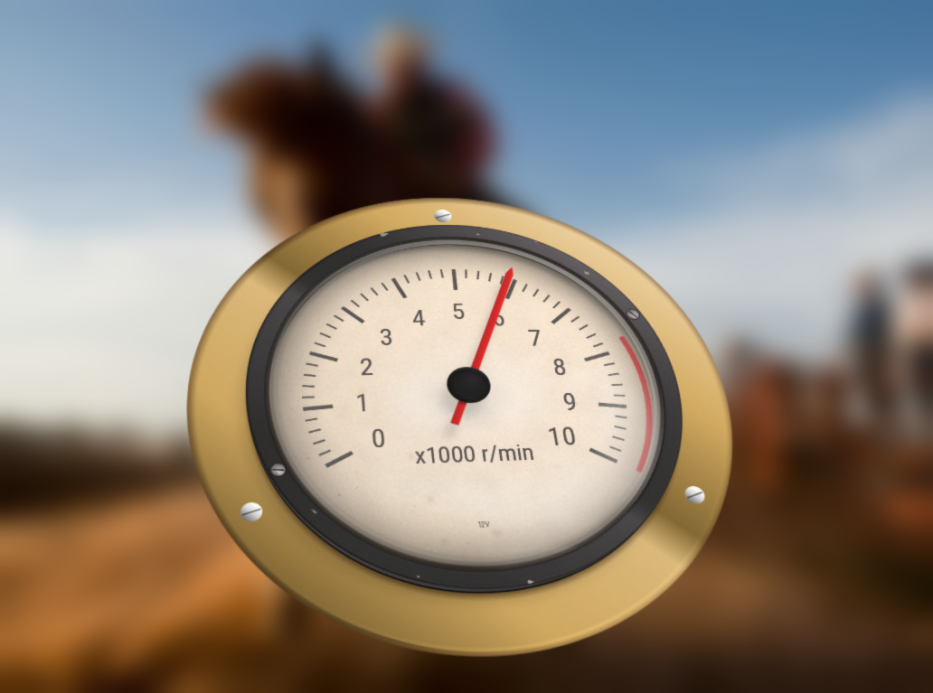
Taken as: 5900,rpm
